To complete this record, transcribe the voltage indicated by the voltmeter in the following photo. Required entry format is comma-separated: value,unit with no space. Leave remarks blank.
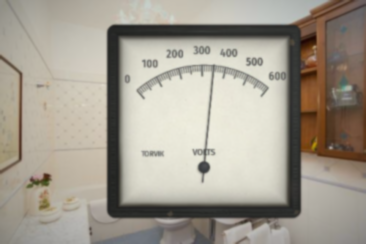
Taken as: 350,V
